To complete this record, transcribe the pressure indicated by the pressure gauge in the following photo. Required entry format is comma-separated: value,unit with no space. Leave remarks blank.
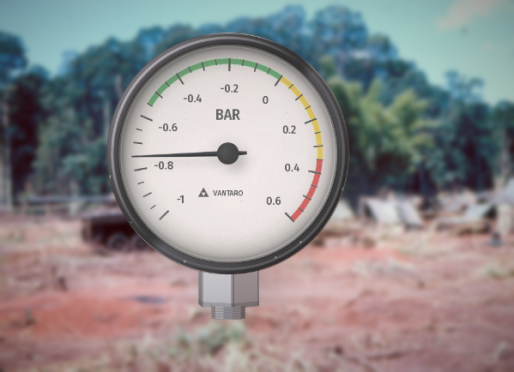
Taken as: -0.75,bar
